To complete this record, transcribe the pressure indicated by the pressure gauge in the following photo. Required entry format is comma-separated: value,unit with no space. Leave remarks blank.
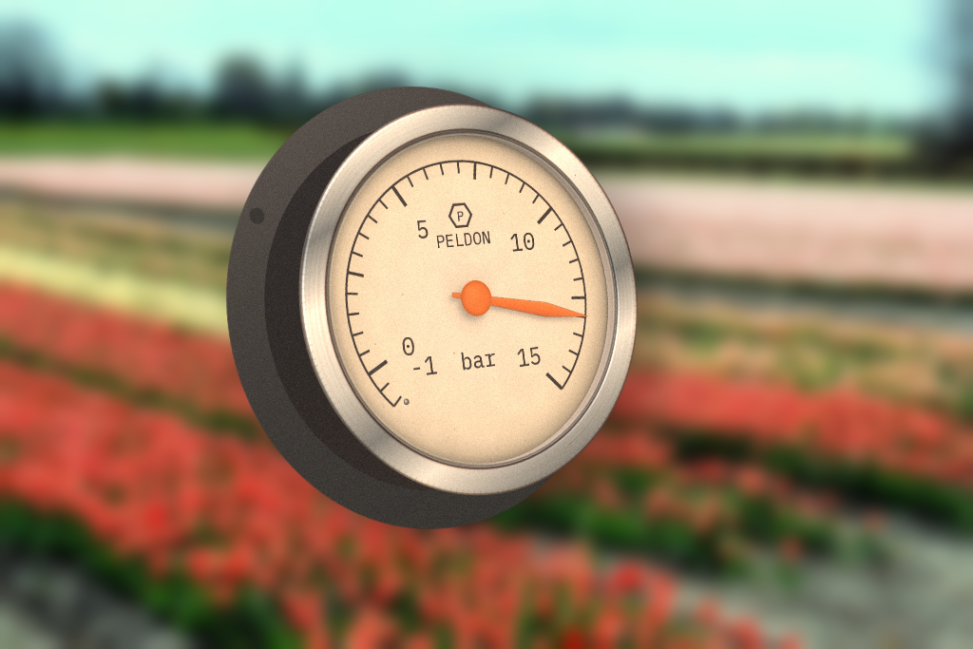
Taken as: 13,bar
